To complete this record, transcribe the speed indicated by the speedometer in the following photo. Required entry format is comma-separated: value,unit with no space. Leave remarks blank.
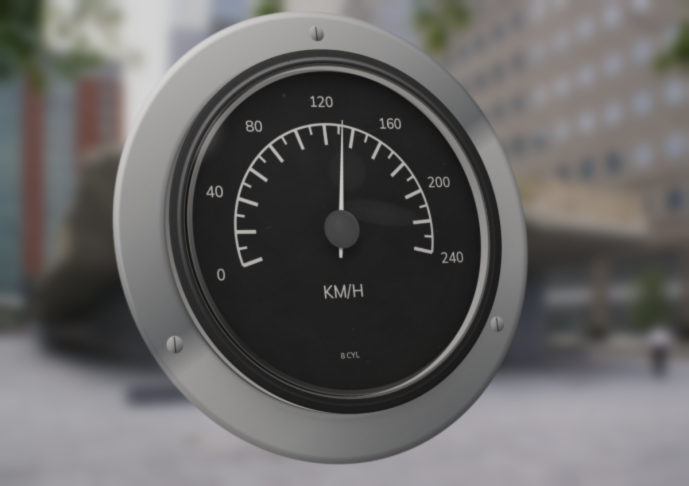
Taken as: 130,km/h
